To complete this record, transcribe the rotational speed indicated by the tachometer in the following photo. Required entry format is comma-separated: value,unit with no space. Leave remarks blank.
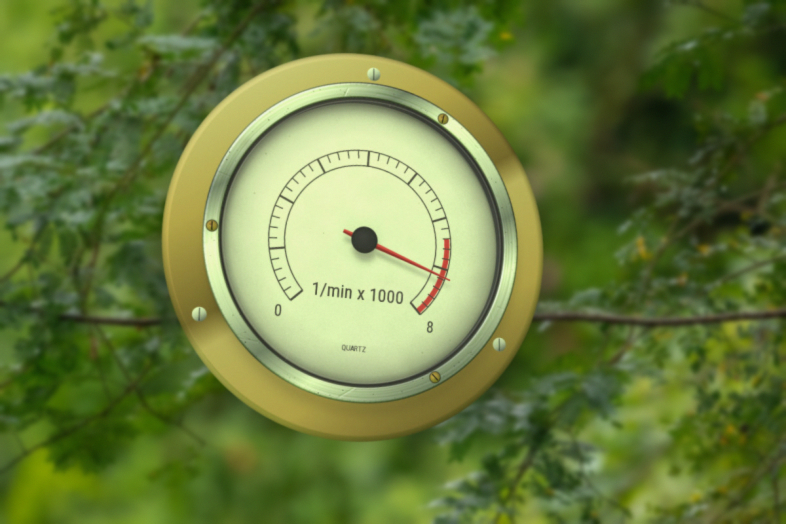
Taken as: 7200,rpm
